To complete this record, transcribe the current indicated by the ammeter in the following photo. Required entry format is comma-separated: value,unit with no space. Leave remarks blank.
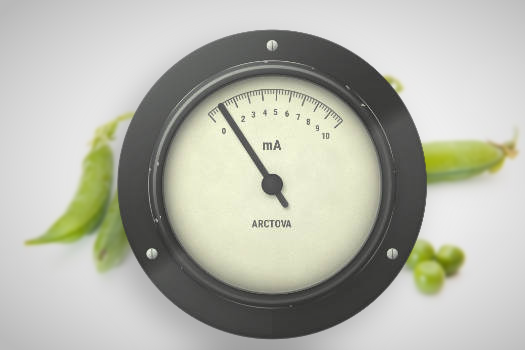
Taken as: 1,mA
